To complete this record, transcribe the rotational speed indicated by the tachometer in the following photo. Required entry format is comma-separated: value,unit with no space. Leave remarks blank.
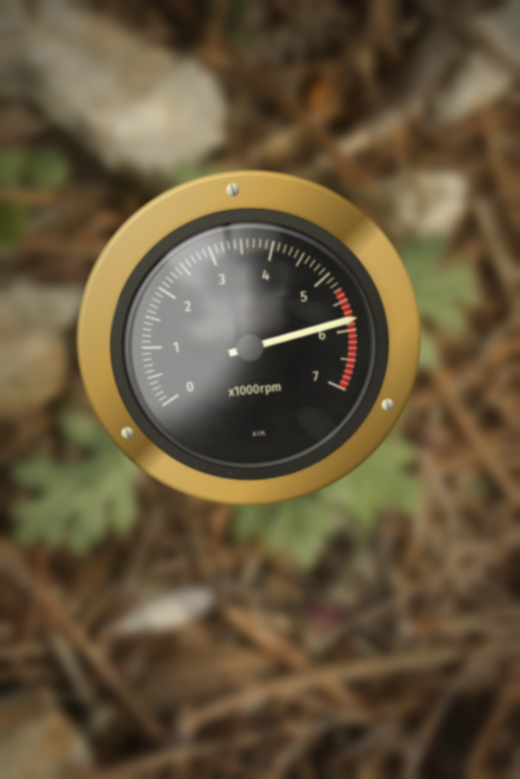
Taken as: 5800,rpm
